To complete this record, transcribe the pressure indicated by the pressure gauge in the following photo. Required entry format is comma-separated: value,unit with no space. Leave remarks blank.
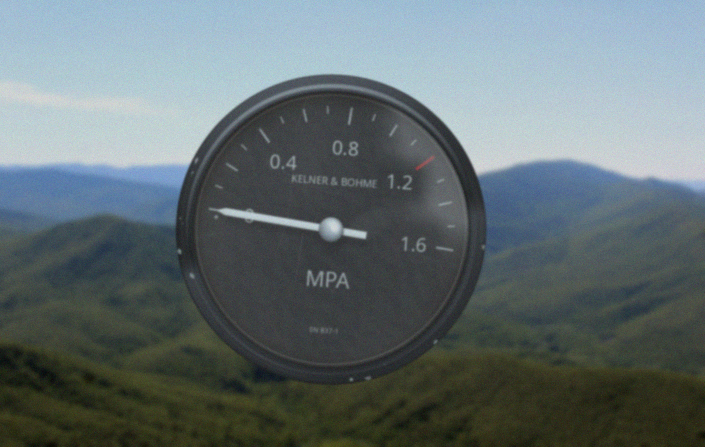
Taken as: 0,MPa
